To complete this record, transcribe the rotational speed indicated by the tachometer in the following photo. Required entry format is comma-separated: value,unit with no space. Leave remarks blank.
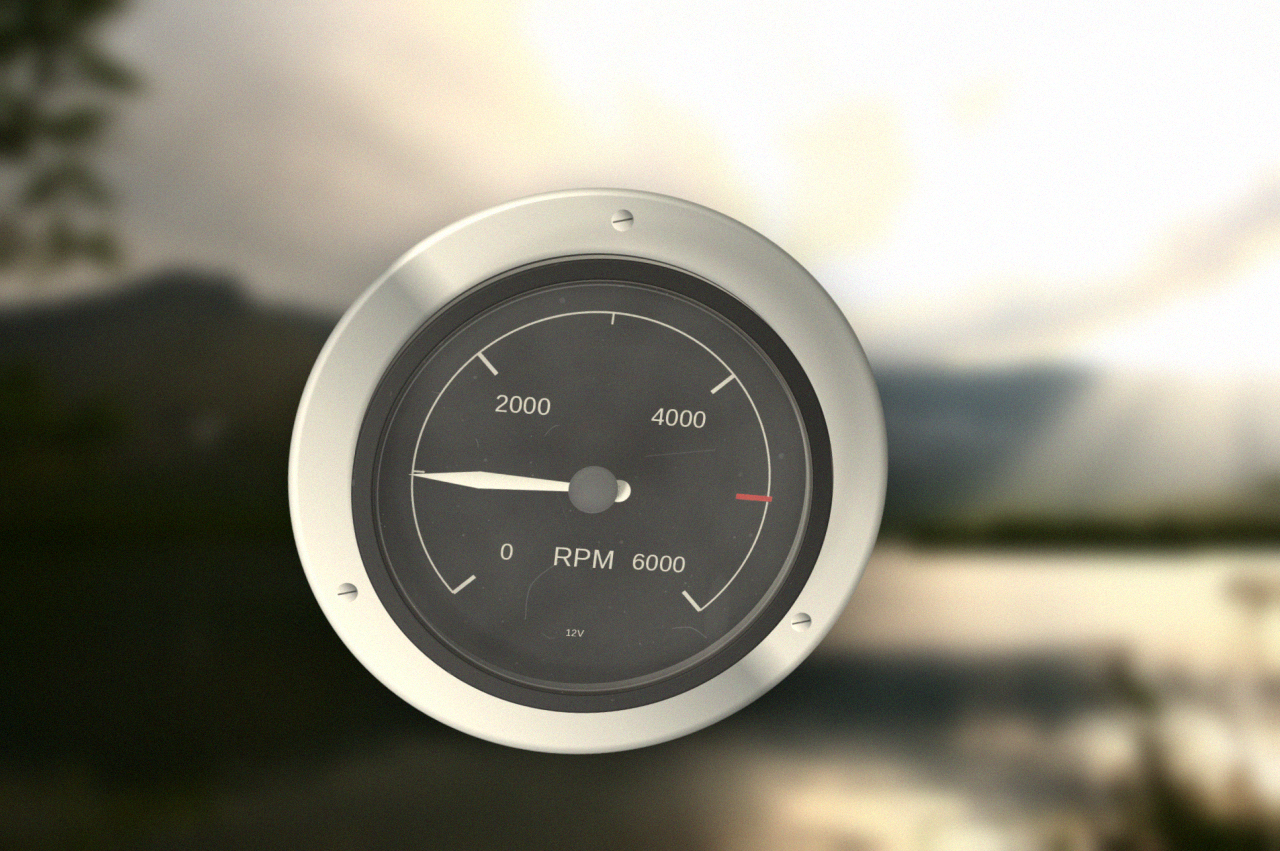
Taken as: 1000,rpm
